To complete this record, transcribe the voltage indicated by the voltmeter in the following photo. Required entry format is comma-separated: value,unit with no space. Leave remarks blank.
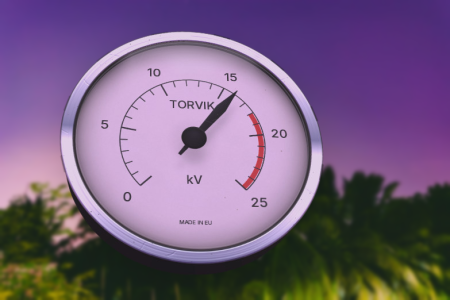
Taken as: 16,kV
